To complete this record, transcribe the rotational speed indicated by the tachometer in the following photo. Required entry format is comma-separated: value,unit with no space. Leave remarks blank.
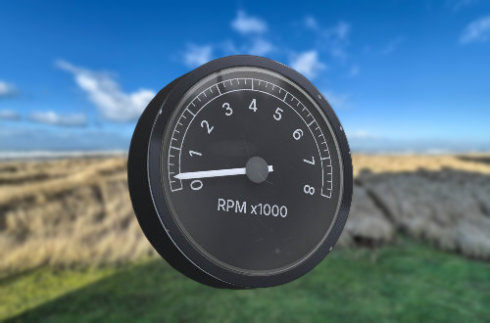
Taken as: 300,rpm
